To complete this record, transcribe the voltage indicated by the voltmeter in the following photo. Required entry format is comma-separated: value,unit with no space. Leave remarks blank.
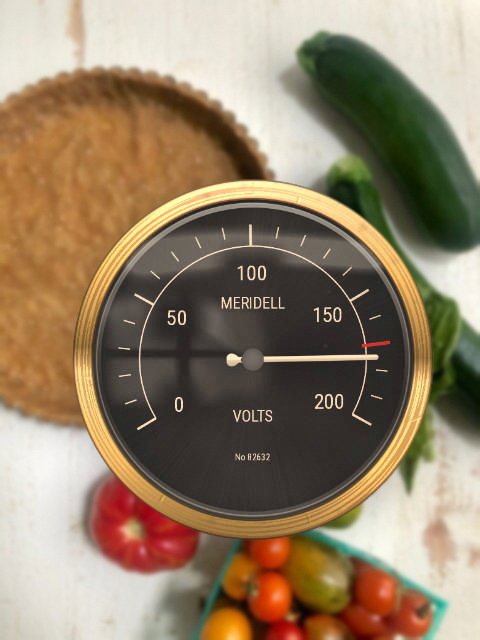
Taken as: 175,V
